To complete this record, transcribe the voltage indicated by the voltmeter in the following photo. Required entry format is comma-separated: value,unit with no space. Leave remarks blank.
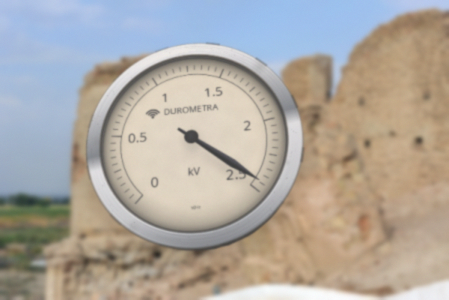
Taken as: 2.45,kV
